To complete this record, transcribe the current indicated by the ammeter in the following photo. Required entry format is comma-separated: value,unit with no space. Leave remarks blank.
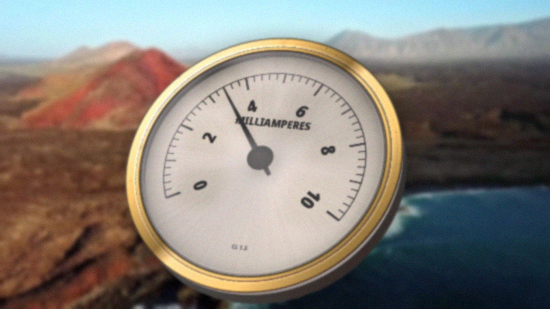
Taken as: 3.4,mA
